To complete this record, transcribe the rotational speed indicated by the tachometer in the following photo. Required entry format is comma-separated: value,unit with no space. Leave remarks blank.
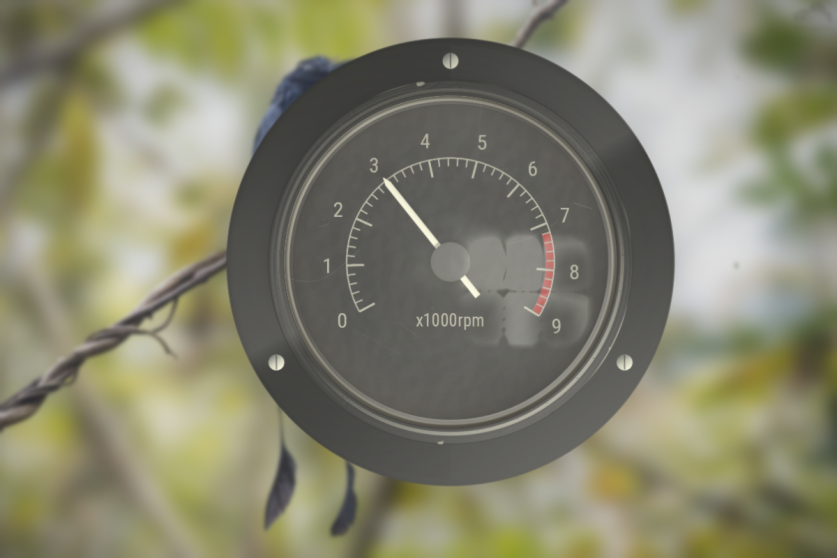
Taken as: 3000,rpm
